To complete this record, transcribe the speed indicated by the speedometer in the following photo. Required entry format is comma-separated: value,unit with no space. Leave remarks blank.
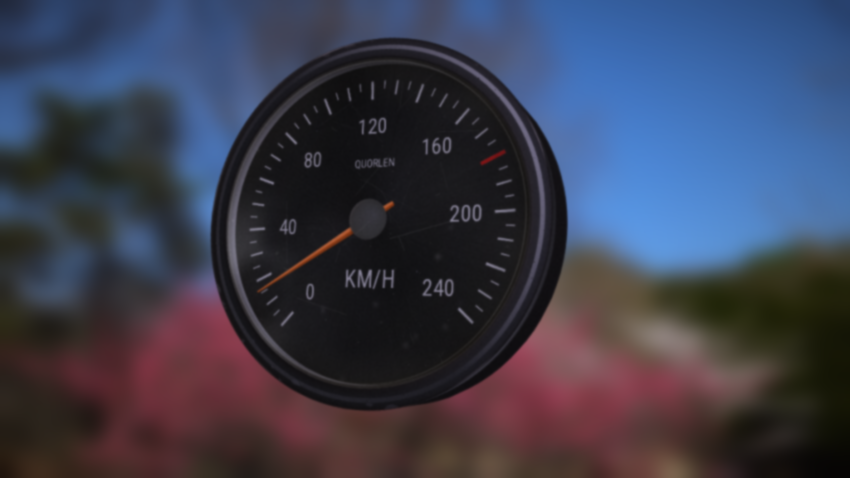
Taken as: 15,km/h
